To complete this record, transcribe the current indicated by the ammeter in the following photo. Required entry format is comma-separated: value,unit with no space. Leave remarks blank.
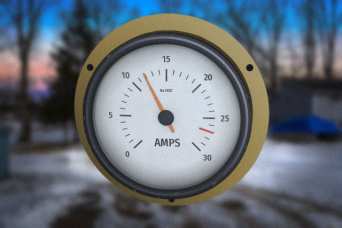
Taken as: 12,A
